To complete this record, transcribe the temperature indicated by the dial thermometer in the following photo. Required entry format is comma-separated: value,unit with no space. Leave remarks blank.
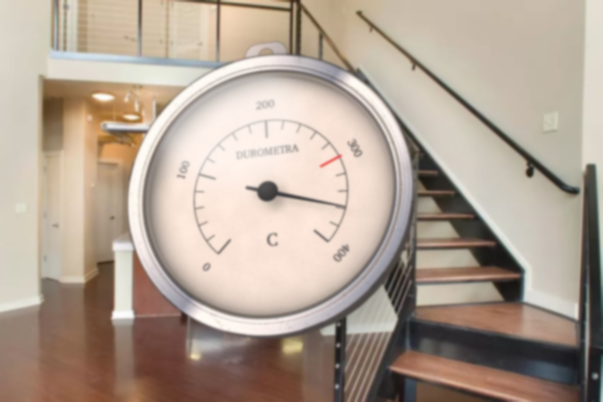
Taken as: 360,°C
